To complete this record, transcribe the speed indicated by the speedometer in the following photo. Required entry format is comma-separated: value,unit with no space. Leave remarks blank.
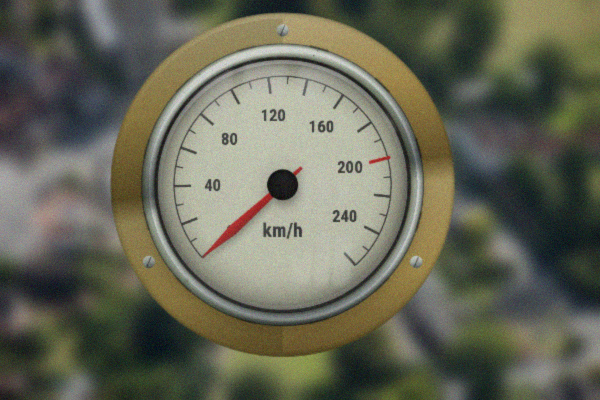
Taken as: 0,km/h
